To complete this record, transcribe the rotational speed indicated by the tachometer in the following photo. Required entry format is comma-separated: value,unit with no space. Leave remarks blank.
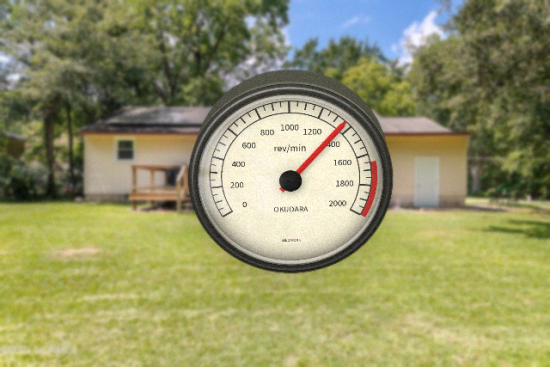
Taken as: 1350,rpm
